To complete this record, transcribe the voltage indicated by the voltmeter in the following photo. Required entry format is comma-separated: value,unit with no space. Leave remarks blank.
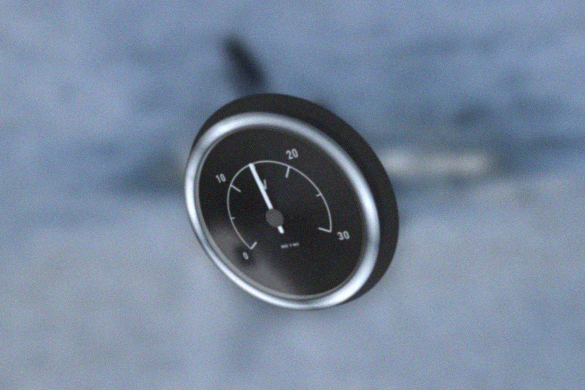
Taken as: 15,V
